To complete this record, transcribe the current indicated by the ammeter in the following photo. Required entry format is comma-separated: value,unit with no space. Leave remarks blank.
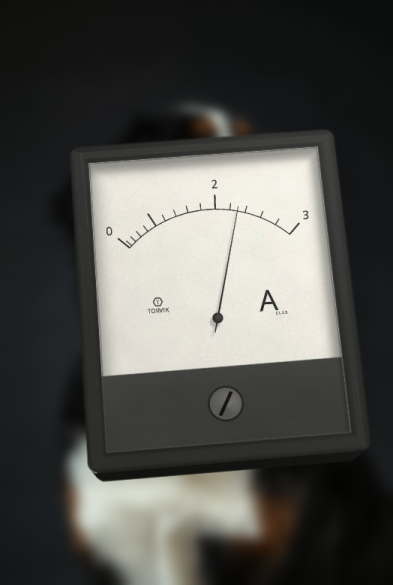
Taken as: 2.3,A
